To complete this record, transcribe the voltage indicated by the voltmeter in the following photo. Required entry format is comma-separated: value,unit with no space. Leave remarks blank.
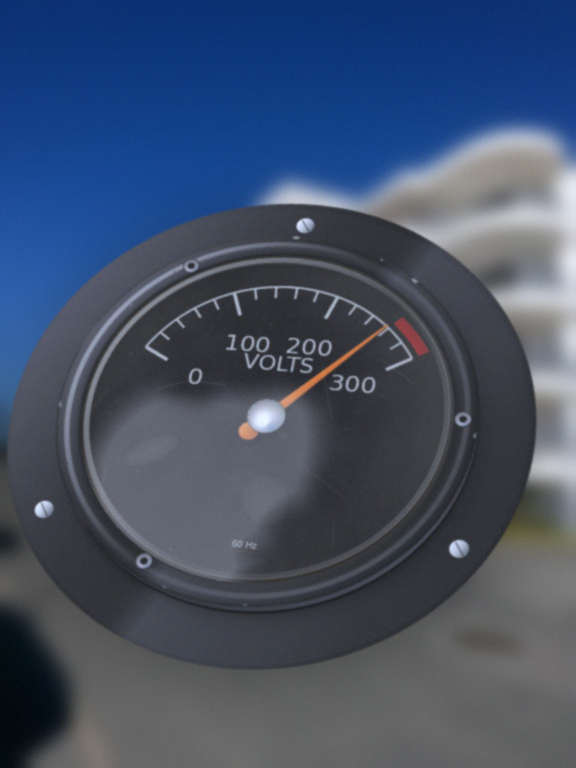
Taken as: 260,V
